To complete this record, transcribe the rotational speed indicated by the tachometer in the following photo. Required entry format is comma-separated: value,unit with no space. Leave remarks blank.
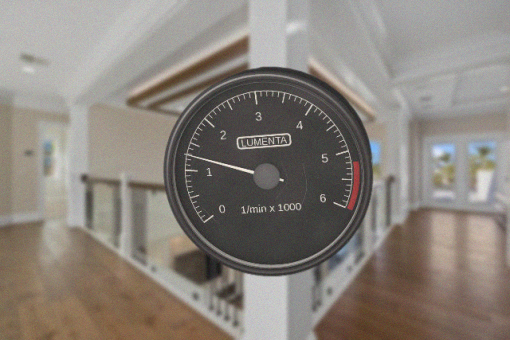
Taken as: 1300,rpm
